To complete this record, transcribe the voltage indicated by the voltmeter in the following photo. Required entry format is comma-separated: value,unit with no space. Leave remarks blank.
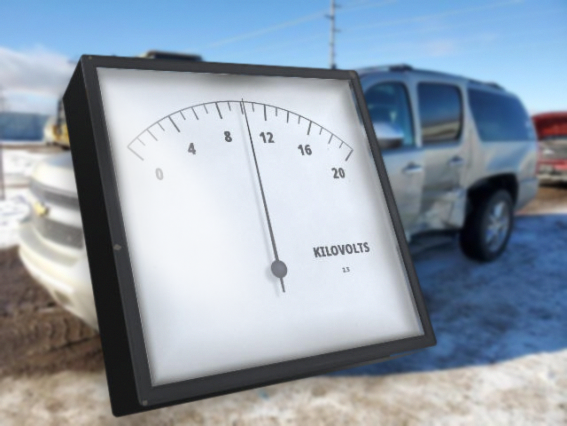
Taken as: 10,kV
